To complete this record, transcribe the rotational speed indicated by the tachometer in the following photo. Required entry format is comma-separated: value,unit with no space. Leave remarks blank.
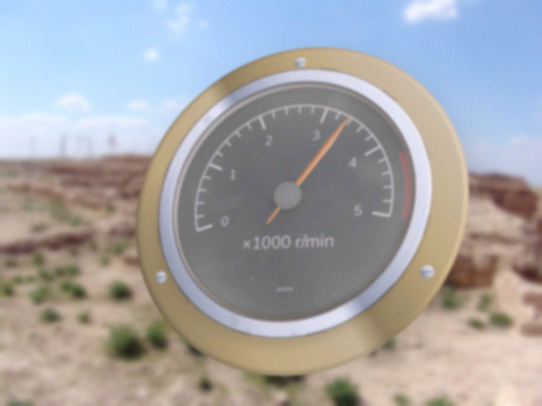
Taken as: 3400,rpm
